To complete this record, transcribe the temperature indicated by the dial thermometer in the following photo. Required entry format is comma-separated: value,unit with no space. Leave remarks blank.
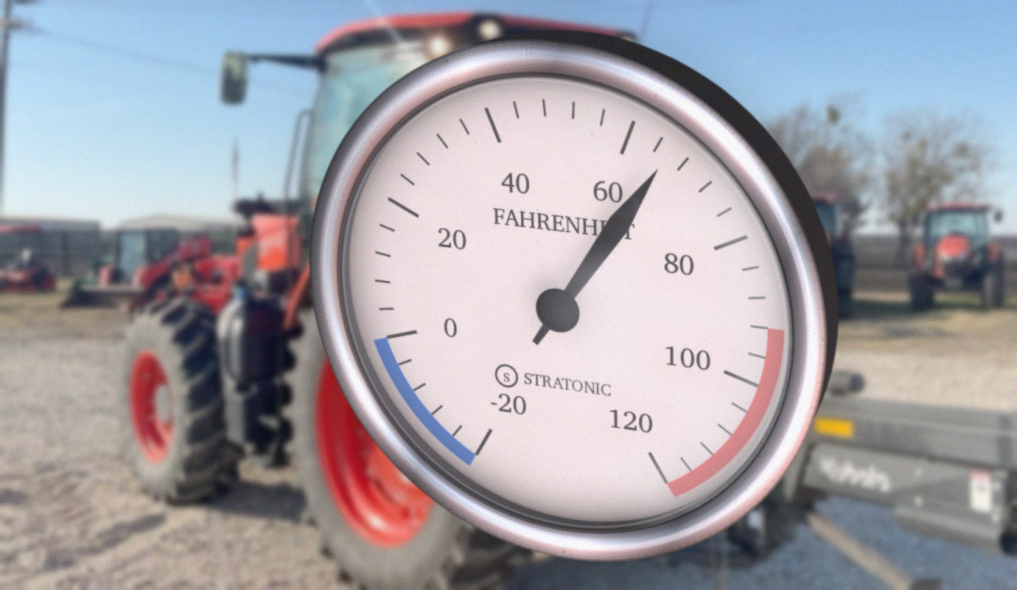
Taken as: 66,°F
